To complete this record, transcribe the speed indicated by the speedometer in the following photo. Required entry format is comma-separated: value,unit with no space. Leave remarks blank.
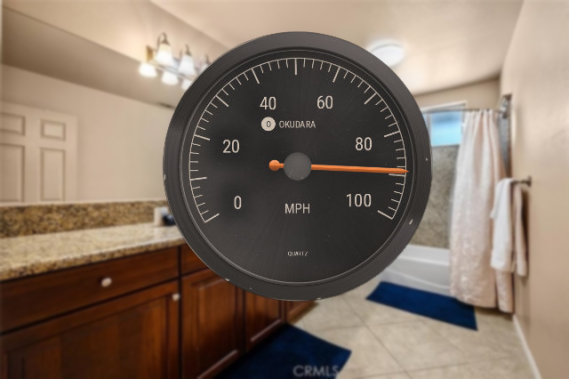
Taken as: 89,mph
